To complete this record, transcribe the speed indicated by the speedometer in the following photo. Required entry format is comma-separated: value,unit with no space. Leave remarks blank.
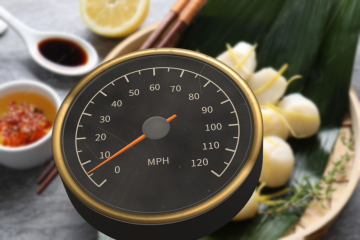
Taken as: 5,mph
